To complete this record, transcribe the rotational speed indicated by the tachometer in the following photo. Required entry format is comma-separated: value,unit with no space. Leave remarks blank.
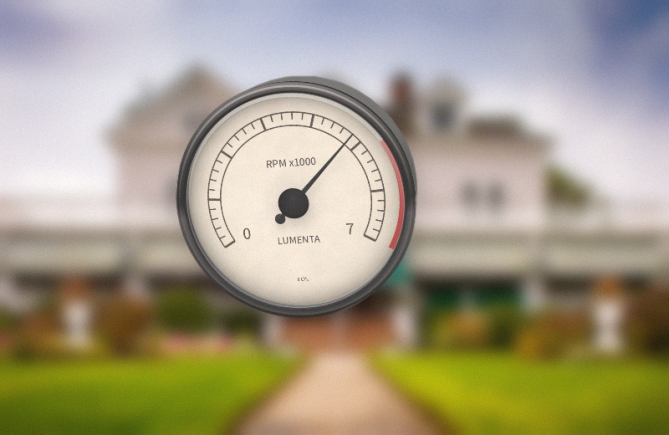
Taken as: 4800,rpm
